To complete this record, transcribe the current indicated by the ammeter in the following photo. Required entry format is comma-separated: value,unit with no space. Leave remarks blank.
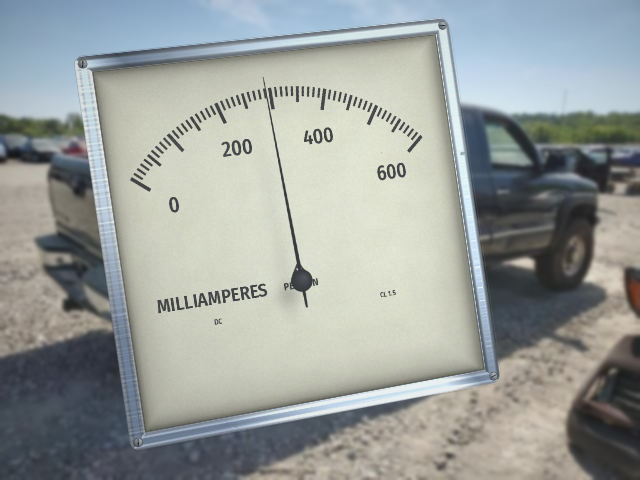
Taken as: 290,mA
